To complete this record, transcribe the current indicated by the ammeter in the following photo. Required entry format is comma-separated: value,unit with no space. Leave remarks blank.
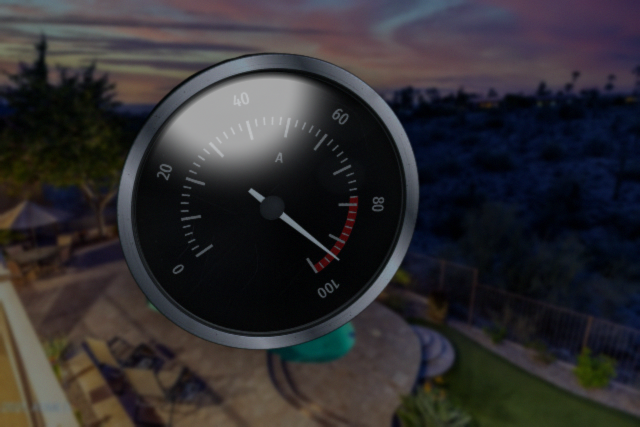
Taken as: 94,A
